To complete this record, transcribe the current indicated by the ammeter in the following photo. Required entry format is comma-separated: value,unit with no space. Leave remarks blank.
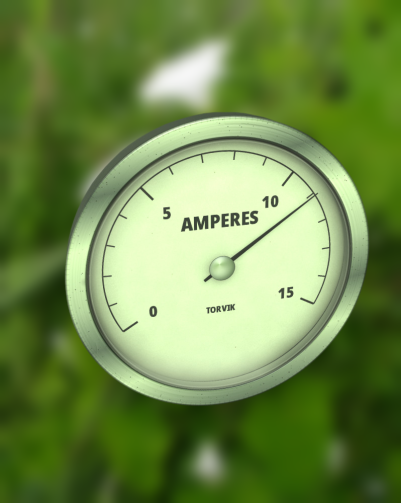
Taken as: 11,A
